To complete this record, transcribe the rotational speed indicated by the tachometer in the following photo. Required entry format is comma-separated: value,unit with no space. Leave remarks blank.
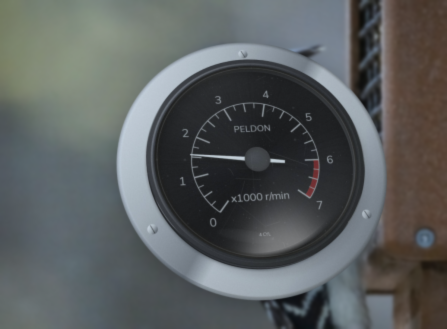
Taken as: 1500,rpm
